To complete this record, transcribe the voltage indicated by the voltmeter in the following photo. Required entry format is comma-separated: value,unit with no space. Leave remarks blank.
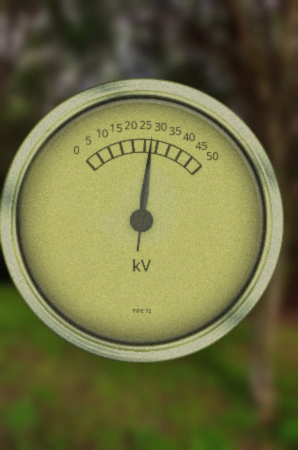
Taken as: 27.5,kV
